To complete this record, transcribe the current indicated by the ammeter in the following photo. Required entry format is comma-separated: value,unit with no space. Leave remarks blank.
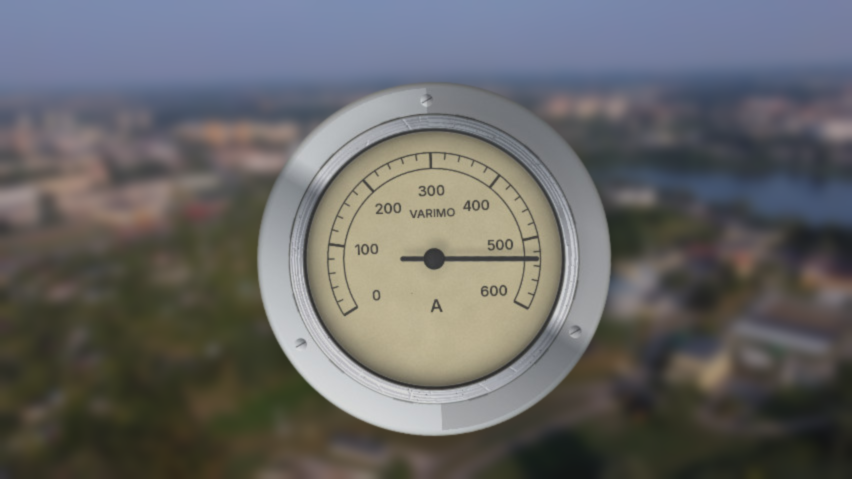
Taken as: 530,A
